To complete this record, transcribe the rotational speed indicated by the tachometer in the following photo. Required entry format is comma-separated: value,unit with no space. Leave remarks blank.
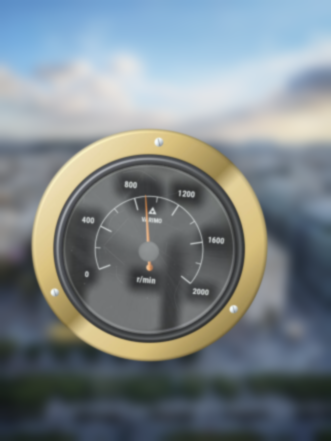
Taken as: 900,rpm
